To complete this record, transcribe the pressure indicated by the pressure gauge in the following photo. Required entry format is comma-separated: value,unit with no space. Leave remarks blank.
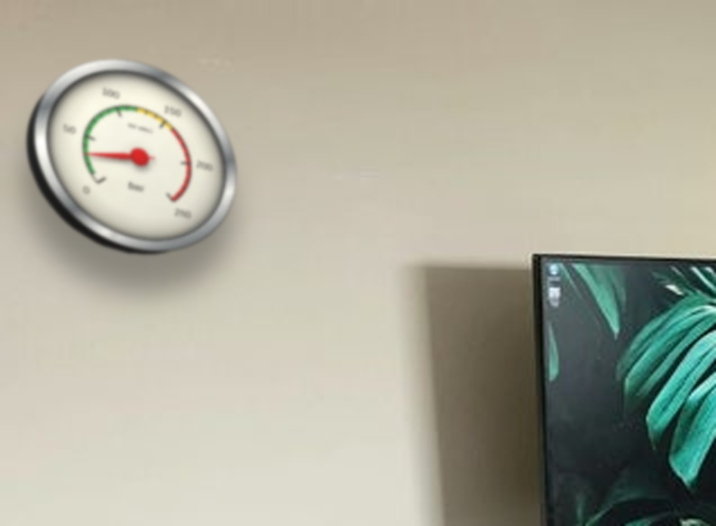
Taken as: 30,bar
